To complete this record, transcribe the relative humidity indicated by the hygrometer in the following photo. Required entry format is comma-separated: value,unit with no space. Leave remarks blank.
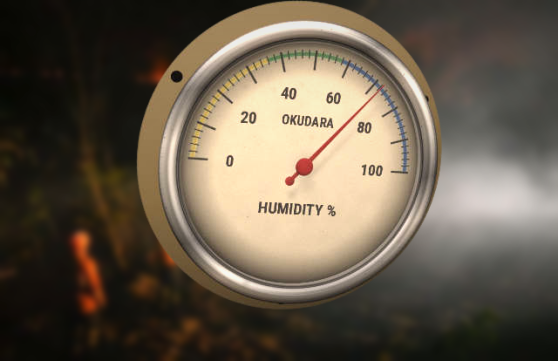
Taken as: 72,%
